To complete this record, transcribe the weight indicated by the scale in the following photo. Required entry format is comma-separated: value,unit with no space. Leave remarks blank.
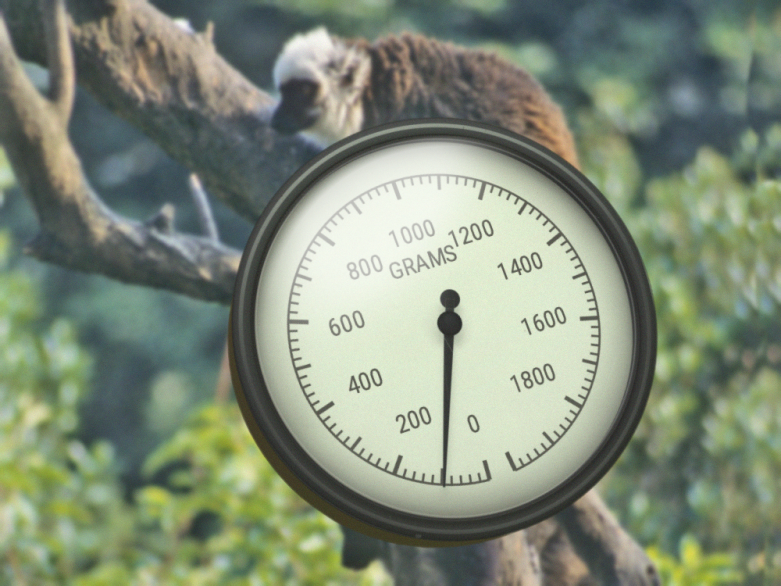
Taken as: 100,g
